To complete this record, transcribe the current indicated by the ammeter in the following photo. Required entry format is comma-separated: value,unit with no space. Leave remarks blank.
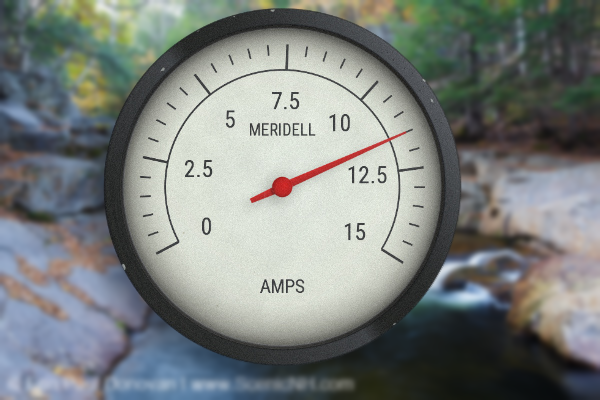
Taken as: 11.5,A
